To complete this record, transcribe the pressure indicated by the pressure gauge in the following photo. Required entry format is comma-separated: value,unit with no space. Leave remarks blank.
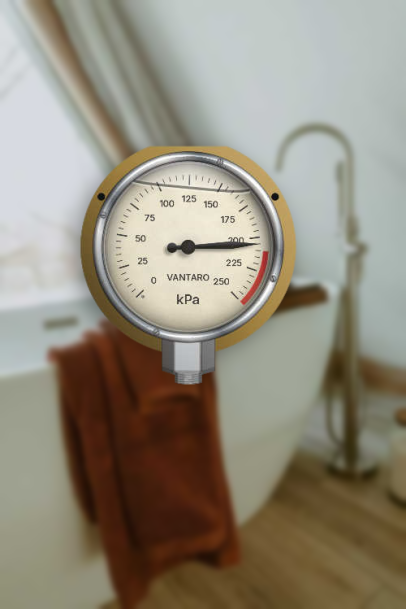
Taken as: 205,kPa
